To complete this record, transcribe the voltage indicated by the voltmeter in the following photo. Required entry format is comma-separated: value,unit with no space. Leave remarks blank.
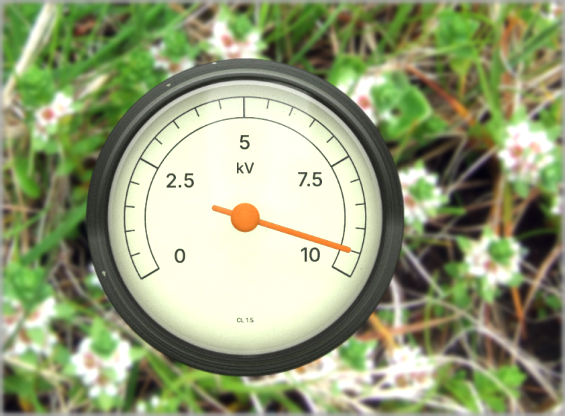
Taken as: 9.5,kV
